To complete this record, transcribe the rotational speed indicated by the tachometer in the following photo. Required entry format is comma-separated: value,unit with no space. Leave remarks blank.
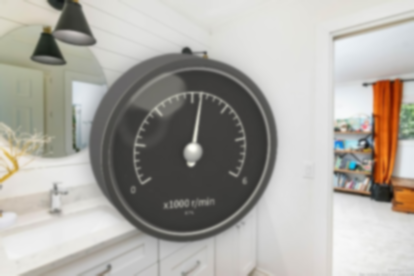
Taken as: 3200,rpm
